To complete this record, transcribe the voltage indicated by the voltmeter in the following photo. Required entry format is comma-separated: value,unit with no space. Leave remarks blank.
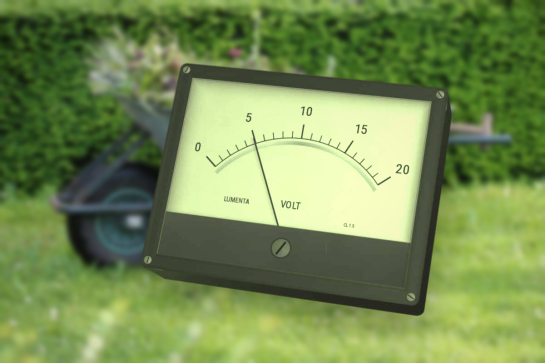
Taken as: 5,V
